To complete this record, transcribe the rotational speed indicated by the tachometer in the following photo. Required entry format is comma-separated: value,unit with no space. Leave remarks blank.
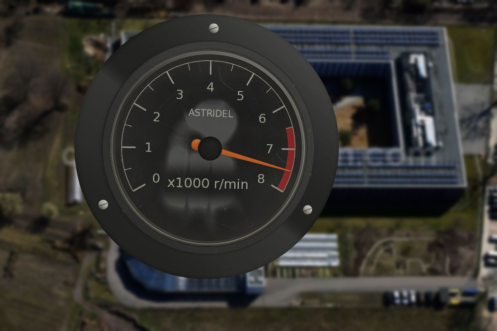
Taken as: 7500,rpm
